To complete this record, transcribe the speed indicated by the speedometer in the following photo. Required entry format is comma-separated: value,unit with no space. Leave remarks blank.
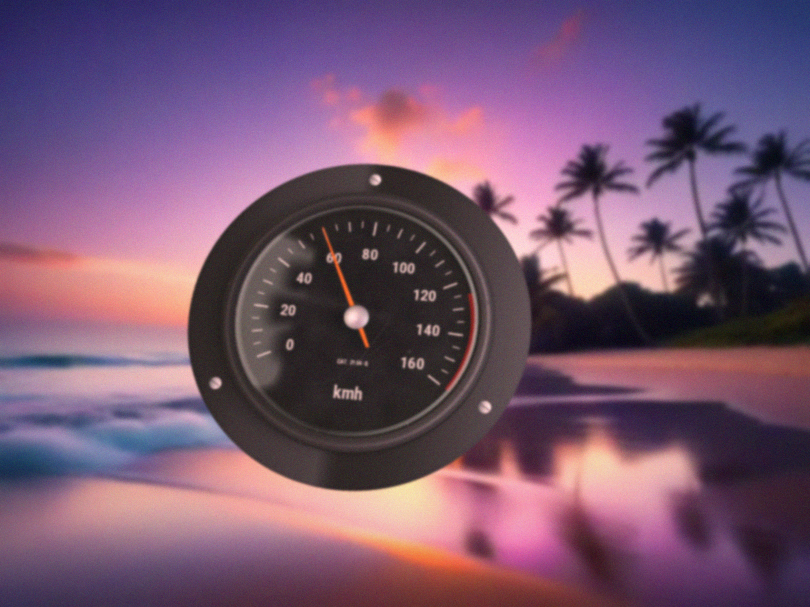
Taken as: 60,km/h
